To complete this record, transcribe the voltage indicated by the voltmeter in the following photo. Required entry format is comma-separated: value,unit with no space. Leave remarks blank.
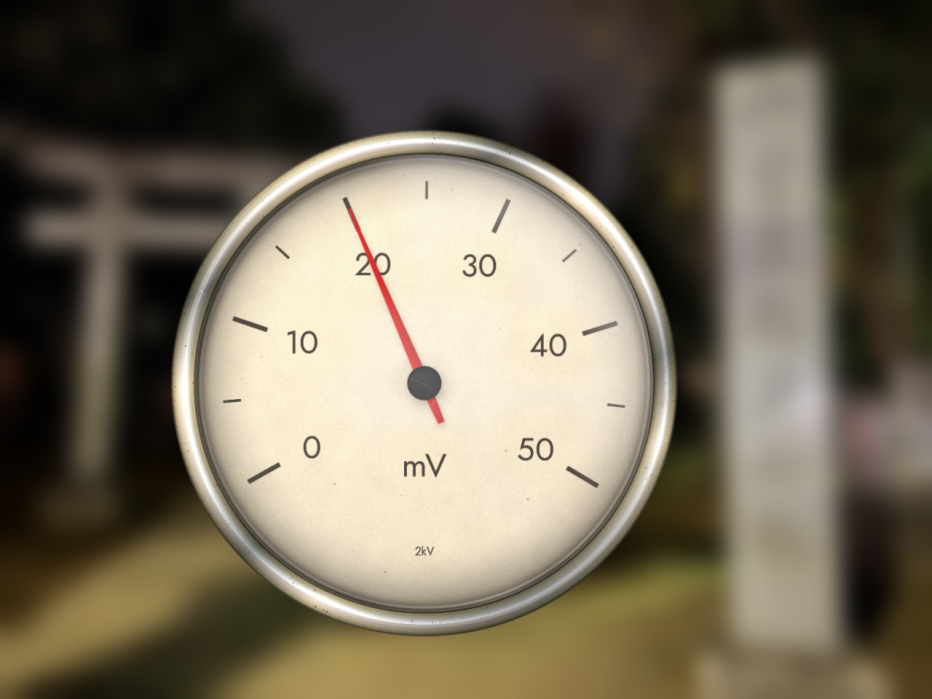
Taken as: 20,mV
